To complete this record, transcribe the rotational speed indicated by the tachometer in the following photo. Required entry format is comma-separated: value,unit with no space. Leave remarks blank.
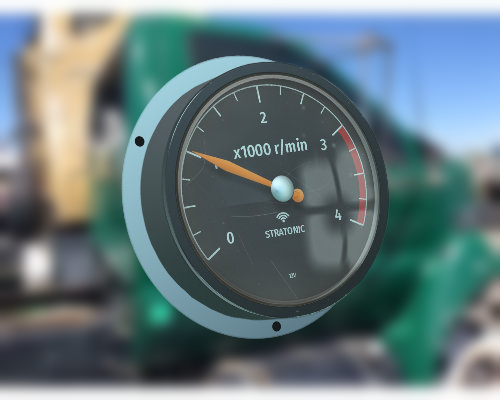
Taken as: 1000,rpm
